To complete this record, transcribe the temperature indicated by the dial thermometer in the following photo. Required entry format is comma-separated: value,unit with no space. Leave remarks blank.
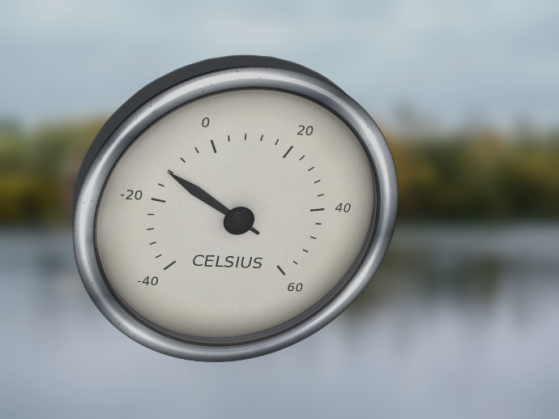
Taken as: -12,°C
